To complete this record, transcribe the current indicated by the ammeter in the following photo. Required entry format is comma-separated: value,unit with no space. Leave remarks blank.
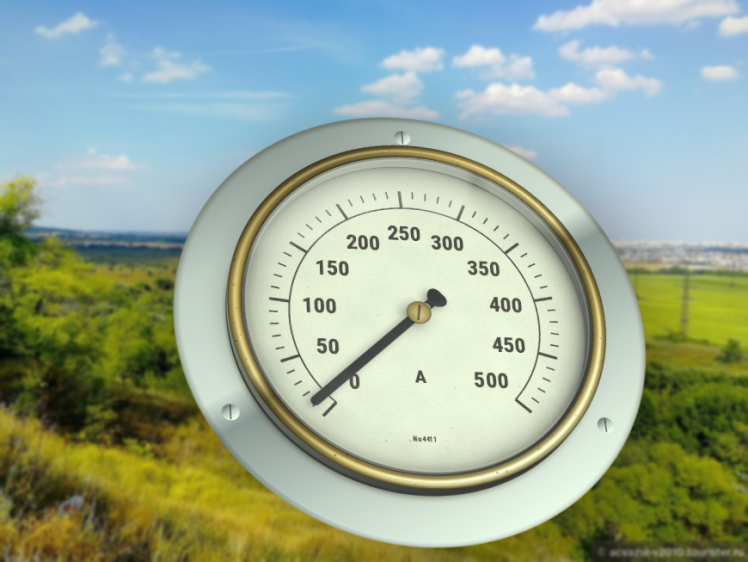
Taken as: 10,A
